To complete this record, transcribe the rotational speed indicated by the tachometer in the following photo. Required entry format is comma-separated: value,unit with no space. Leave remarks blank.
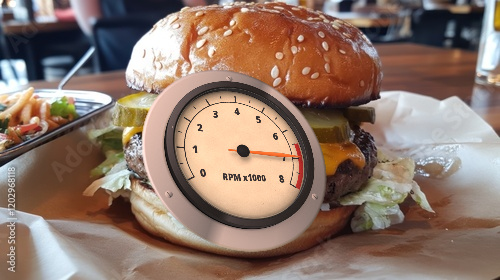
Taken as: 7000,rpm
